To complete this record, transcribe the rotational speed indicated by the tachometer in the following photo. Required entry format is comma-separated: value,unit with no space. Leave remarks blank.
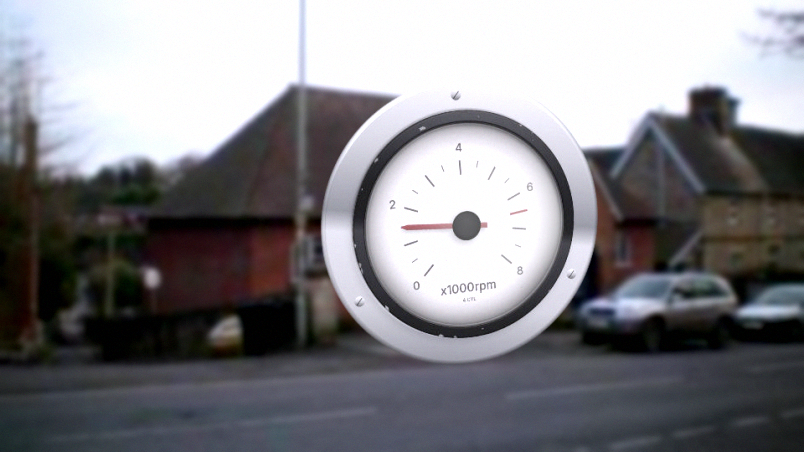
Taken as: 1500,rpm
